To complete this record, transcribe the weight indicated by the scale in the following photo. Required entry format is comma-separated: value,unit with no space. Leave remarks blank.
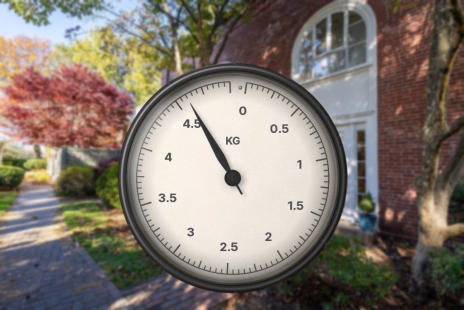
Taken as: 4.6,kg
